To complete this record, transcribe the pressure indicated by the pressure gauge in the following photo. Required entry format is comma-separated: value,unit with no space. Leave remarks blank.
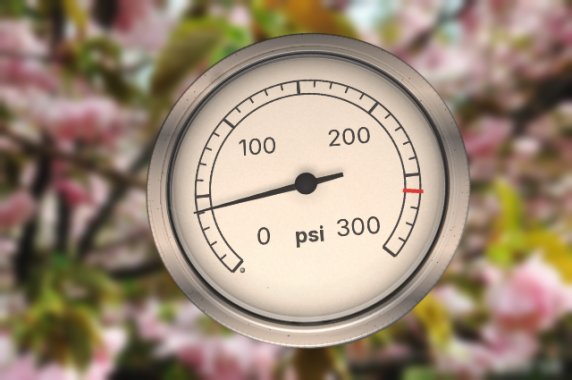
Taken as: 40,psi
